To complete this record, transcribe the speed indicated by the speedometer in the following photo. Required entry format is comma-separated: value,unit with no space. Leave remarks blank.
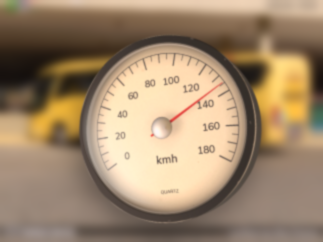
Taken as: 135,km/h
